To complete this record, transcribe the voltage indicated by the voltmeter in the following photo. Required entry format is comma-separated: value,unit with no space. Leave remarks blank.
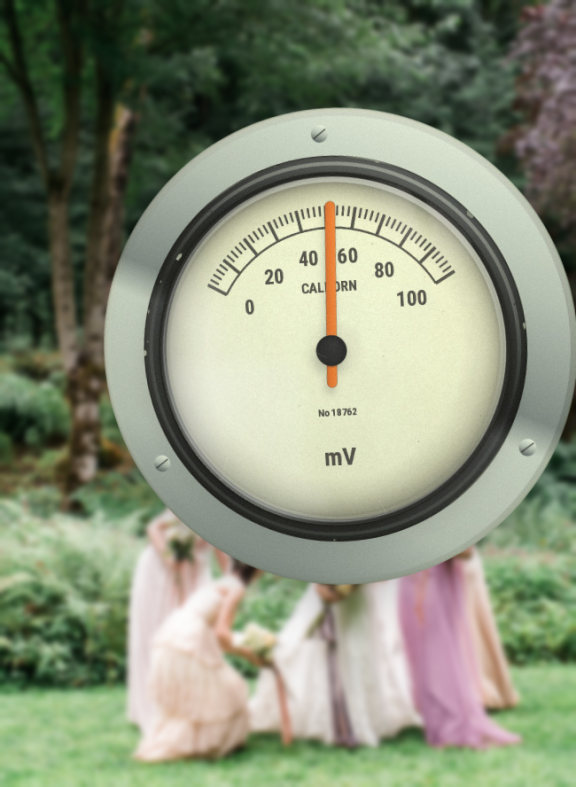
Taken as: 52,mV
